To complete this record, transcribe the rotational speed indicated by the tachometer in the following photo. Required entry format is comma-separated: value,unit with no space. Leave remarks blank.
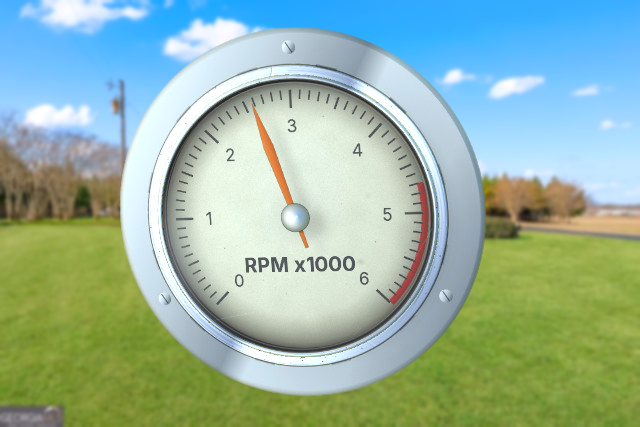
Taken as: 2600,rpm
